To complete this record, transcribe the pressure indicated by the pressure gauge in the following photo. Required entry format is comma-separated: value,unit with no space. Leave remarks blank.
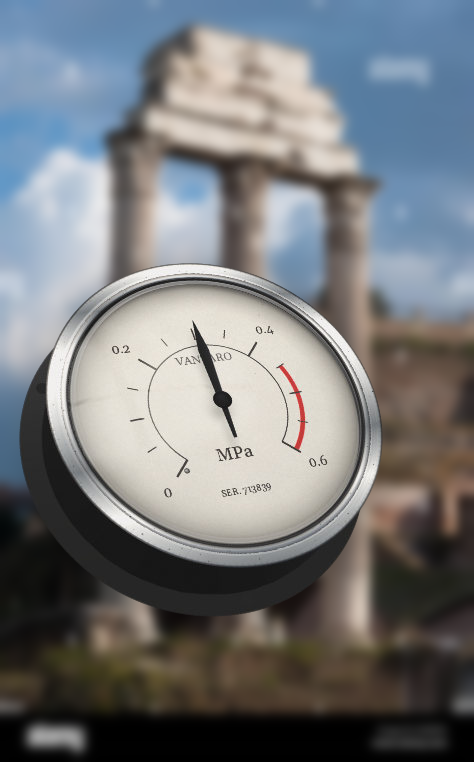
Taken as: 0.3,MPa
